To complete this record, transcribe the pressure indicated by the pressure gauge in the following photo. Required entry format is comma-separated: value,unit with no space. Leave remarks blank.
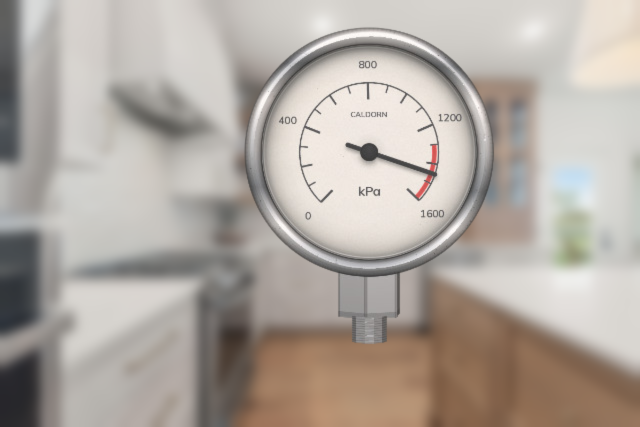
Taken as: 1450,kPa
